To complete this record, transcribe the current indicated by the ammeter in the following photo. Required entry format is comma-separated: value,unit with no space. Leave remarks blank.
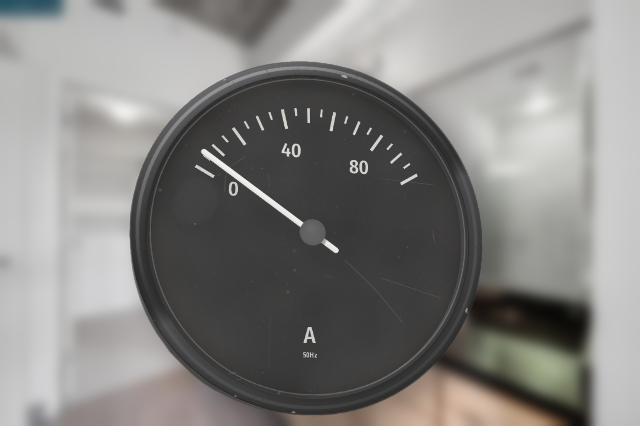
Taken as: 5,A
